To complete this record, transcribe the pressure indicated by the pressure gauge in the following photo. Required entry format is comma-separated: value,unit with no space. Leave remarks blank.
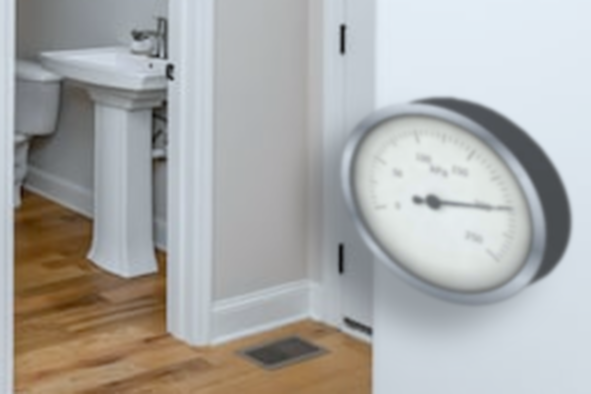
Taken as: 200,kPa
